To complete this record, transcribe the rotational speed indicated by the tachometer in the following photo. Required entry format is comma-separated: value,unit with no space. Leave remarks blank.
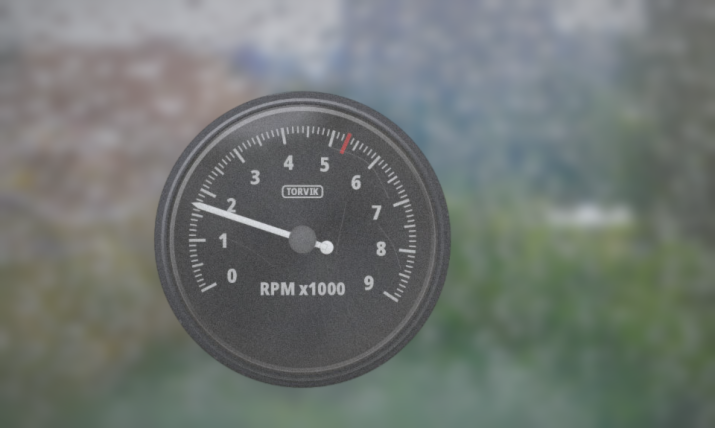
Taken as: 1700,rpm
